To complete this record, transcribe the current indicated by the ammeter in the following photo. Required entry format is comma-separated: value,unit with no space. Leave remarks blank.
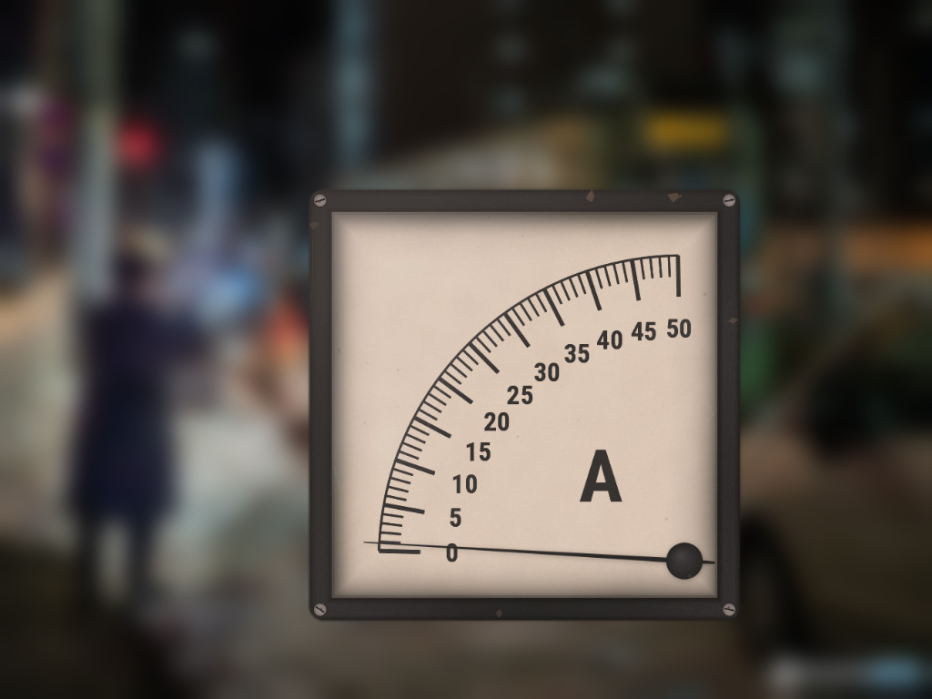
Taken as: 1,A
